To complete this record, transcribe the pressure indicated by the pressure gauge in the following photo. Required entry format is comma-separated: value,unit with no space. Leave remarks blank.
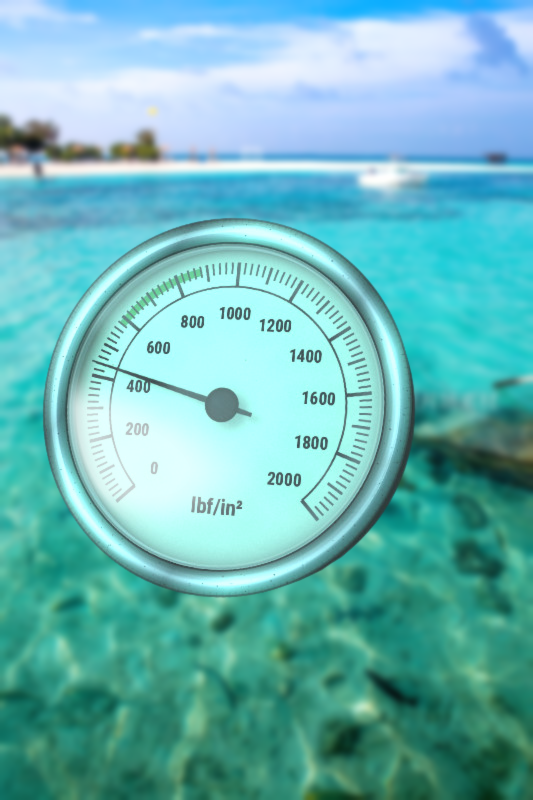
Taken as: 440,psi
